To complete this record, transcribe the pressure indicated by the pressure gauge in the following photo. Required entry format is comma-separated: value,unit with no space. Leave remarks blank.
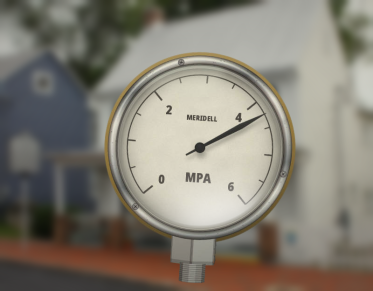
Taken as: 4.25,MPa
